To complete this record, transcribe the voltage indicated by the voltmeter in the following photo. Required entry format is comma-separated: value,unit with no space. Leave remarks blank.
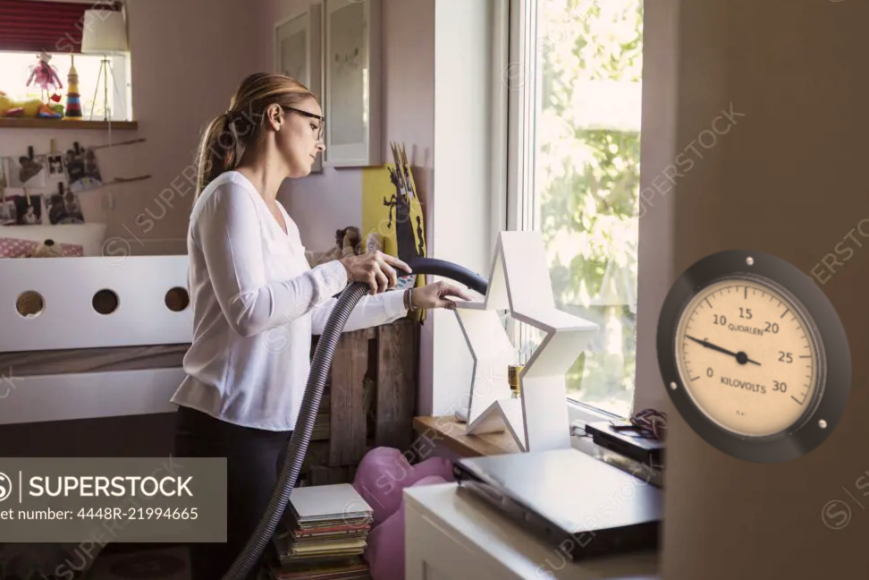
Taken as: 5,kV
